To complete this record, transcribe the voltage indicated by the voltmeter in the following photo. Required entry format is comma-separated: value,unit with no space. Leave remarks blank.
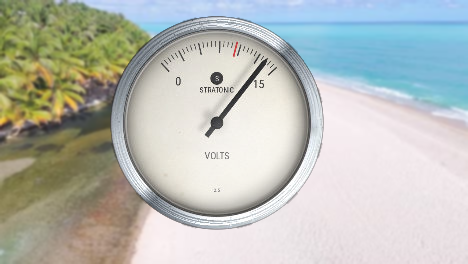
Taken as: 13.5,V
